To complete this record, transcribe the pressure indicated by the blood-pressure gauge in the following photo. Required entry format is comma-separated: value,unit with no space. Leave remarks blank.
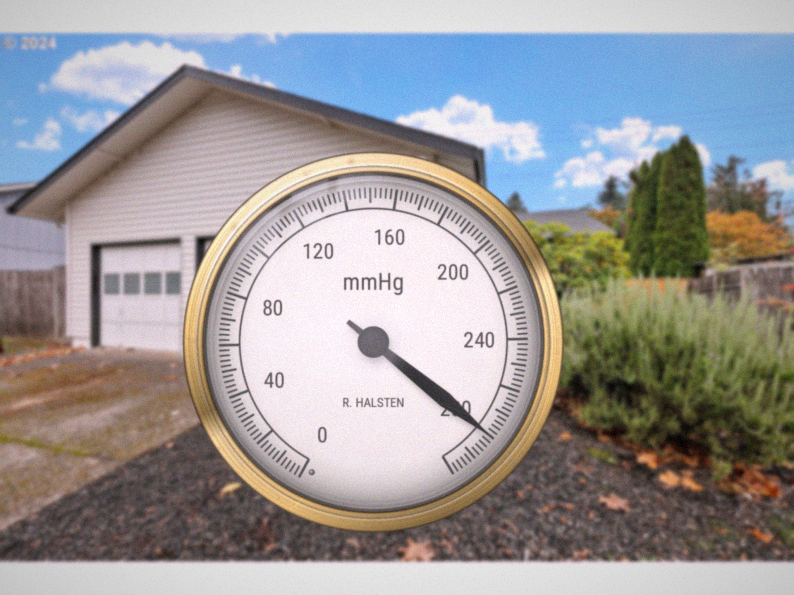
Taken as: 280,mmHg
